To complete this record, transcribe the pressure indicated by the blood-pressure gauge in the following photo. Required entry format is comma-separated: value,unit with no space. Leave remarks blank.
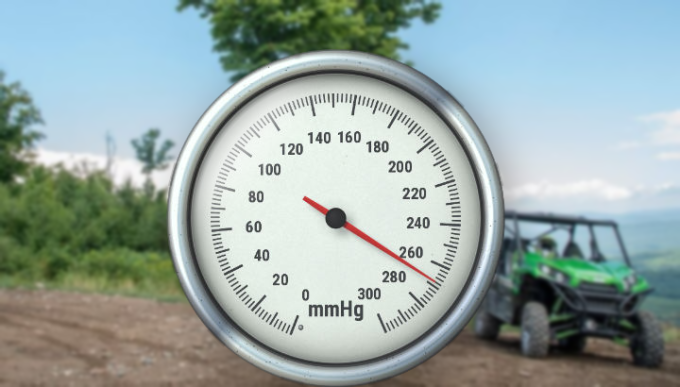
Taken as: 268,mmHg
